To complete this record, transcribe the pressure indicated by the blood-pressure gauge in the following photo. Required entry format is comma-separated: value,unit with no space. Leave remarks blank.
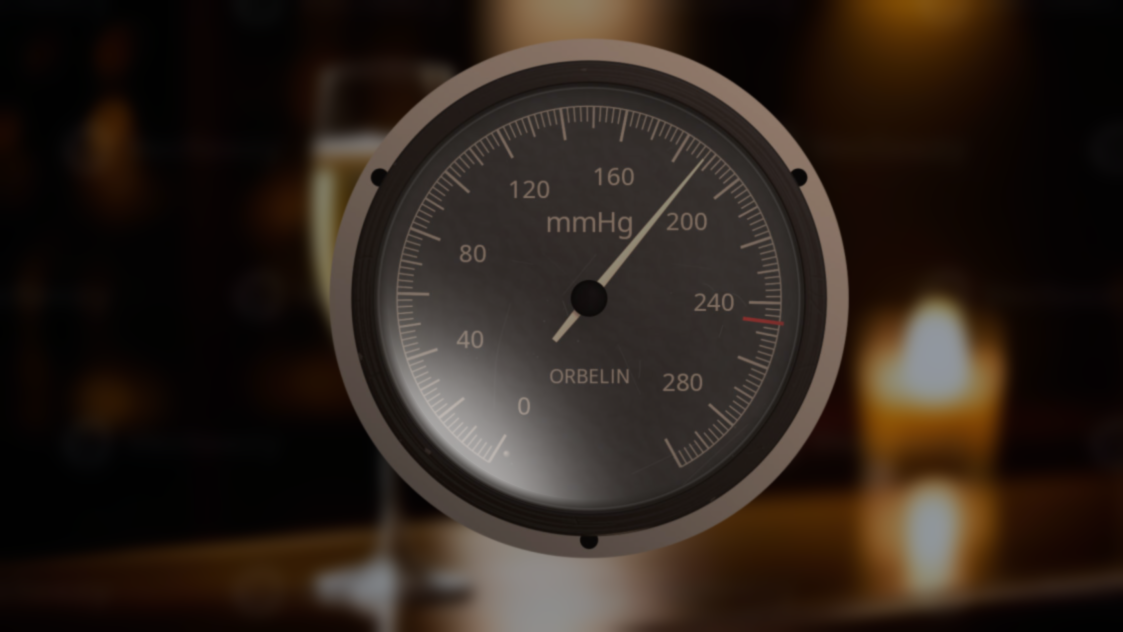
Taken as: 188,mmHg
